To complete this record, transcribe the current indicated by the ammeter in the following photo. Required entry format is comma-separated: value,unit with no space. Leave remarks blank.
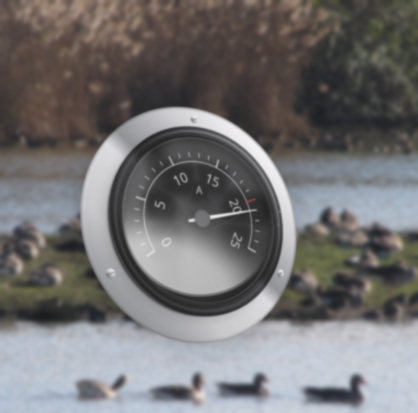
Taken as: 21,A
